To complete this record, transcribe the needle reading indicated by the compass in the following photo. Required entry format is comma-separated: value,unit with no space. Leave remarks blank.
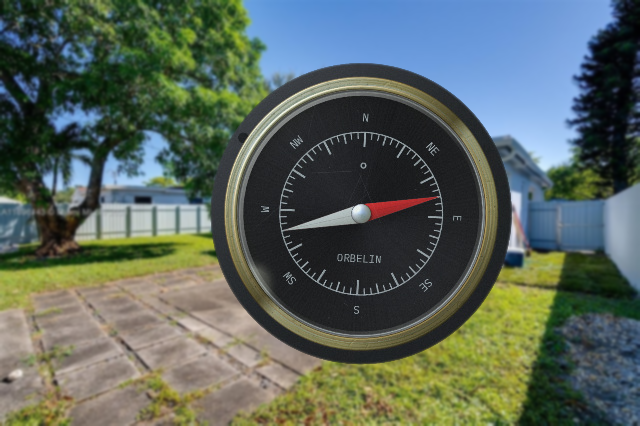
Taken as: 75,°
